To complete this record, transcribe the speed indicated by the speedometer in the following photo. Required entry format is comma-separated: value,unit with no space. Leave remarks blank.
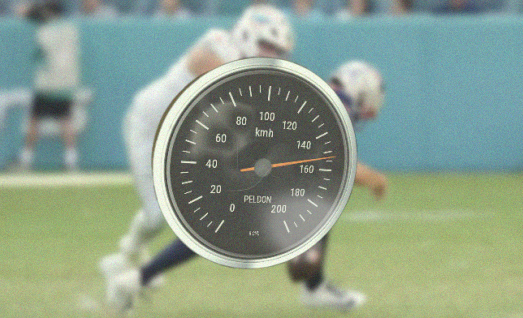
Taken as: 152.5,km/h
